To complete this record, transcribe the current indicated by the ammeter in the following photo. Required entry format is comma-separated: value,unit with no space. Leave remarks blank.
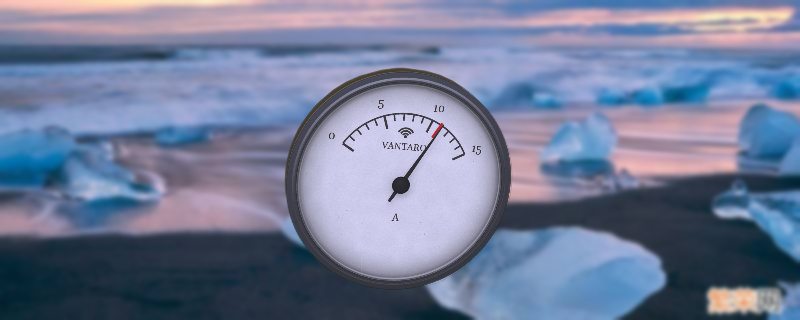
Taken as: 11,A
